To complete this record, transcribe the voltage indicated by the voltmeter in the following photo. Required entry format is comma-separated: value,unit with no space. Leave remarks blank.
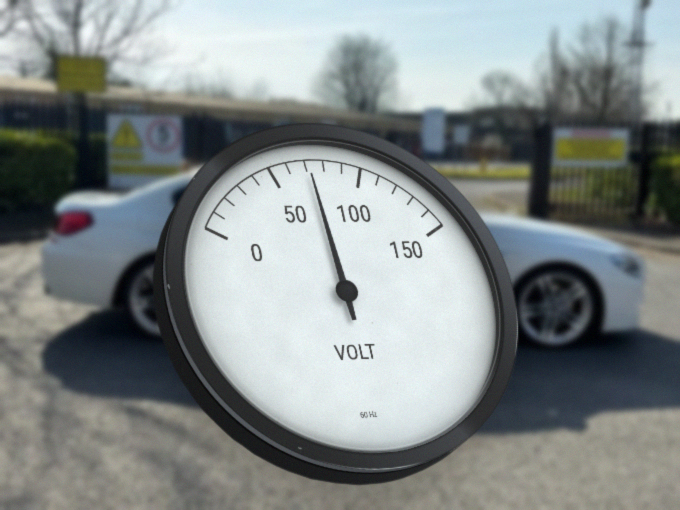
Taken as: 70,V
